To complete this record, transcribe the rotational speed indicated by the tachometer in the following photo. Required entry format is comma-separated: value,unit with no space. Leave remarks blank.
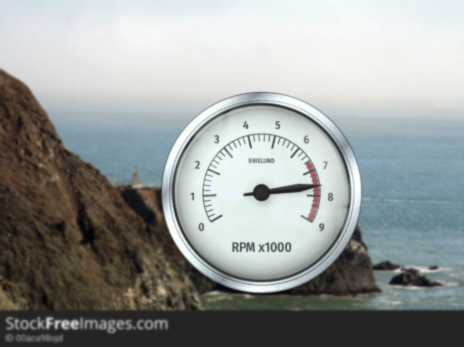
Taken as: 7600,rpm
